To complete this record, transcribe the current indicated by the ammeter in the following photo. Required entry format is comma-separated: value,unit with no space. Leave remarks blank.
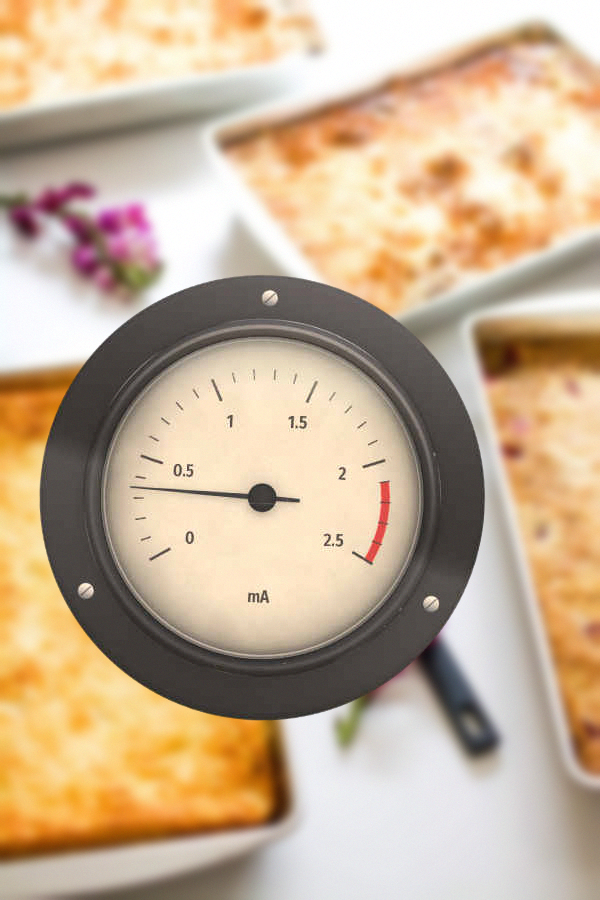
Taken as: 0.35,mA
